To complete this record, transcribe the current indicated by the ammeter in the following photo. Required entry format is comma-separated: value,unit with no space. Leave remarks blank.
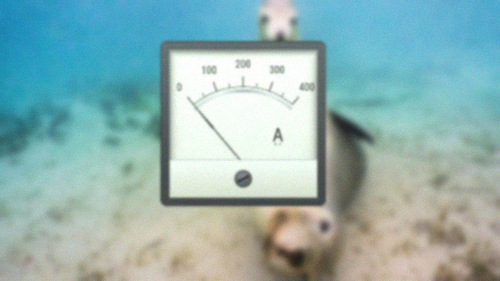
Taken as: 0,A
